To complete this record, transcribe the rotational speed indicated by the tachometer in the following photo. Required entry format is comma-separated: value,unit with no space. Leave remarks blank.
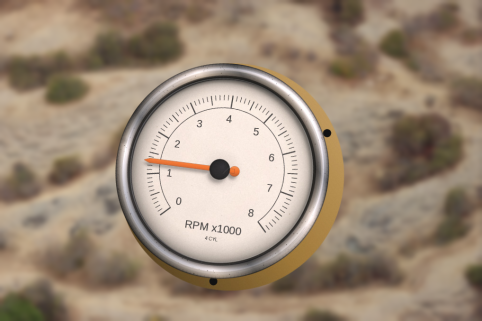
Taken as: 1300,rpm
